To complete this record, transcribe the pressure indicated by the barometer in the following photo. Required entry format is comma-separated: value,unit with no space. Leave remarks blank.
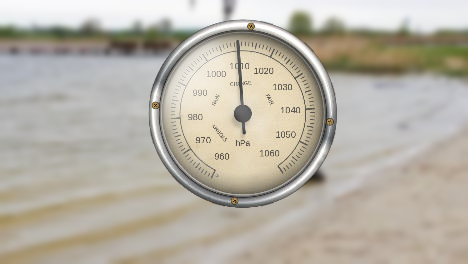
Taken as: 1010,hPa
